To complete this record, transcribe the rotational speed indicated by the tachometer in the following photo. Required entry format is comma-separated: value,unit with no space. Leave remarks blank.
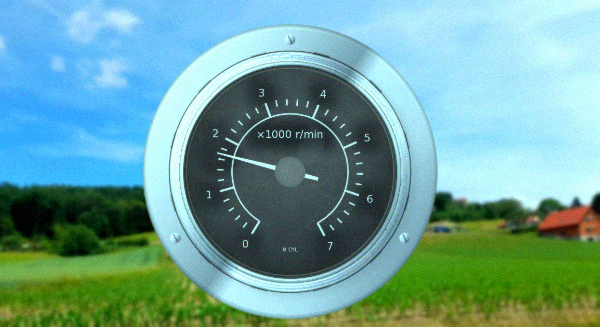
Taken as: 1700,rpm
